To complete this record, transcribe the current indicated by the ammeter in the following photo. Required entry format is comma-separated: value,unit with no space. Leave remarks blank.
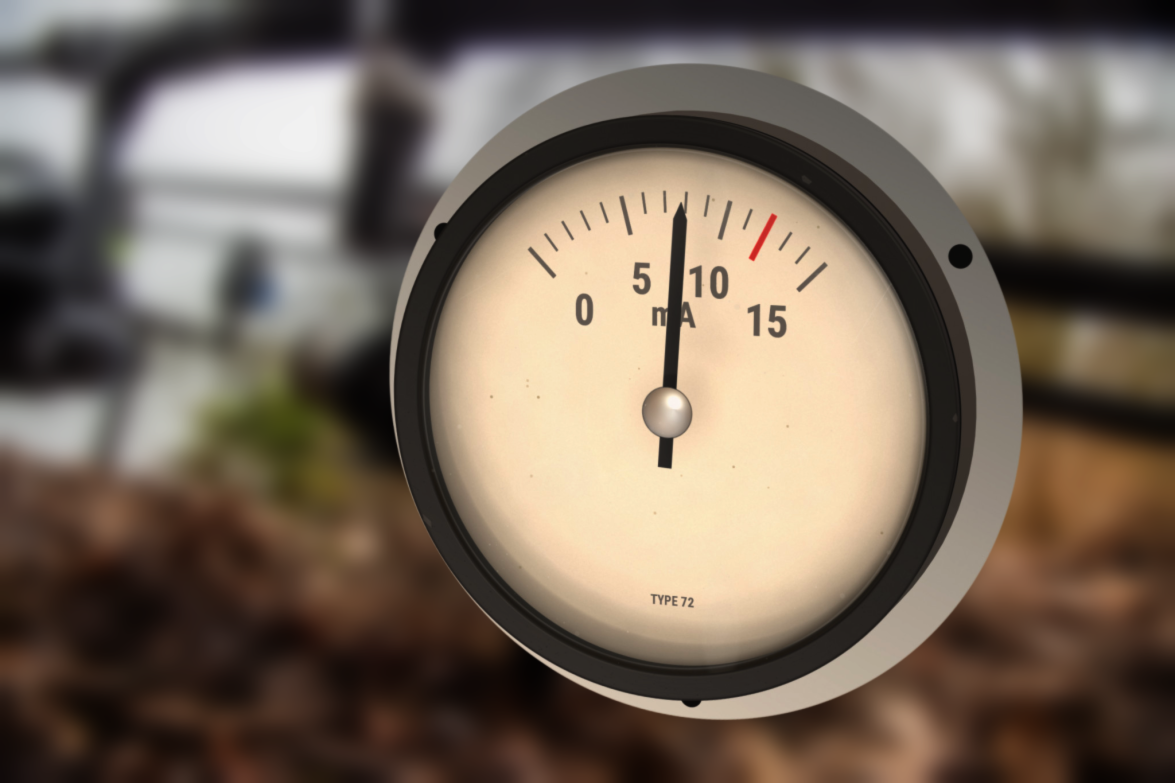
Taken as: 8,mA
